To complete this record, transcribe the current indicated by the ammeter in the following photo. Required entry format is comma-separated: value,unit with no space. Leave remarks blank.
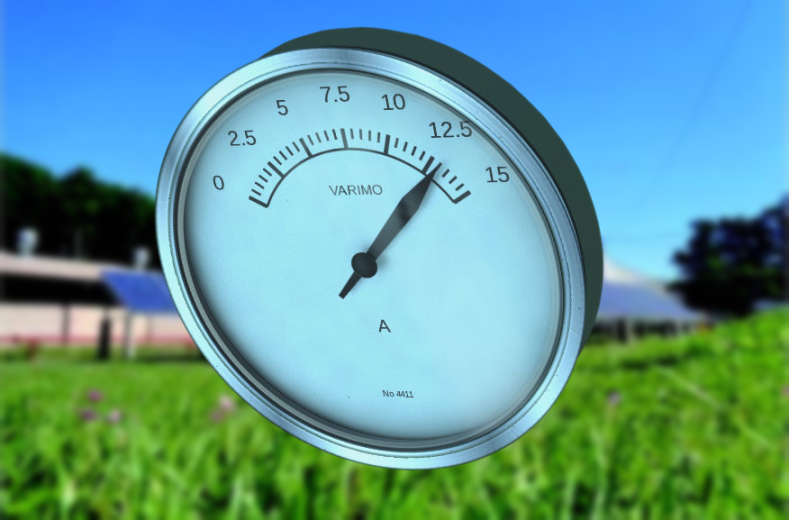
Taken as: 13,A
